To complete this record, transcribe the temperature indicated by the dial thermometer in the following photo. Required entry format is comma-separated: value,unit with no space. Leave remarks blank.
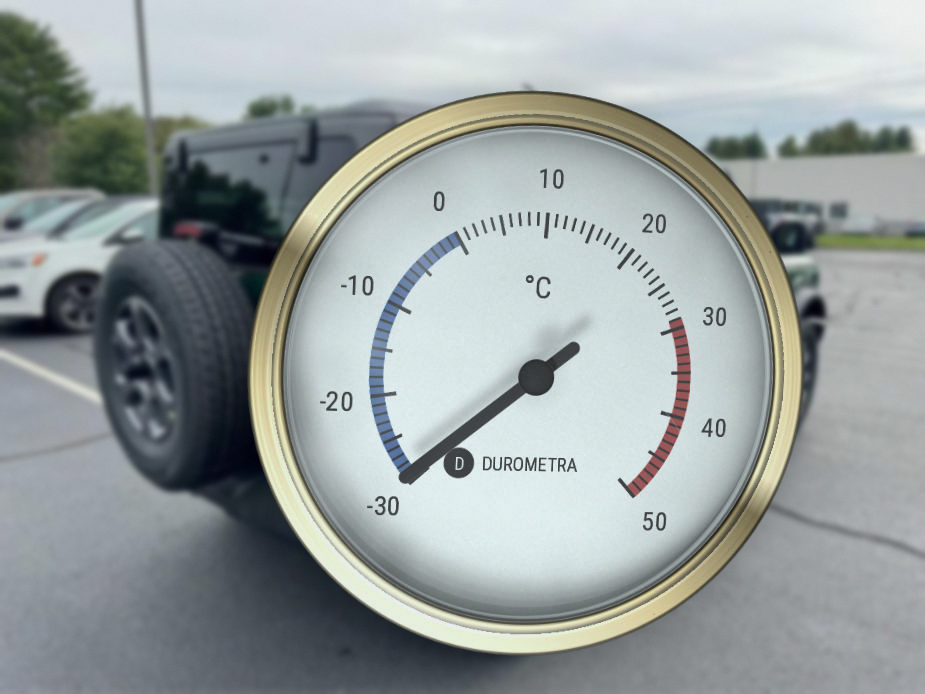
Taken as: -29,°C
